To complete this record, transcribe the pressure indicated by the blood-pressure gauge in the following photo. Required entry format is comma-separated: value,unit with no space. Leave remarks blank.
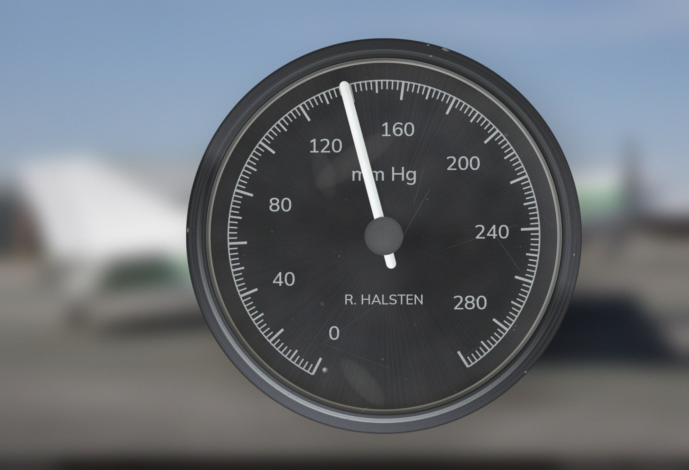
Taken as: 138,mmHg
